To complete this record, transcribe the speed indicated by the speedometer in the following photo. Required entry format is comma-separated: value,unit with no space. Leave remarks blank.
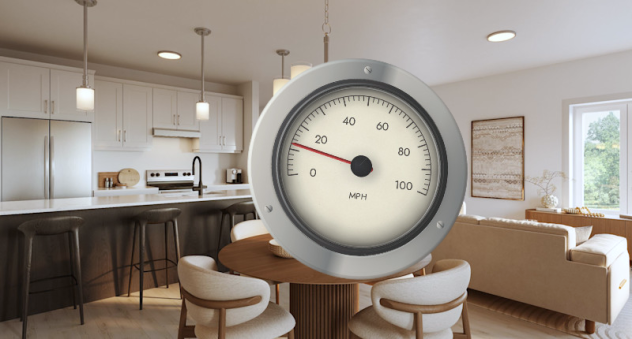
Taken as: 12,mph
